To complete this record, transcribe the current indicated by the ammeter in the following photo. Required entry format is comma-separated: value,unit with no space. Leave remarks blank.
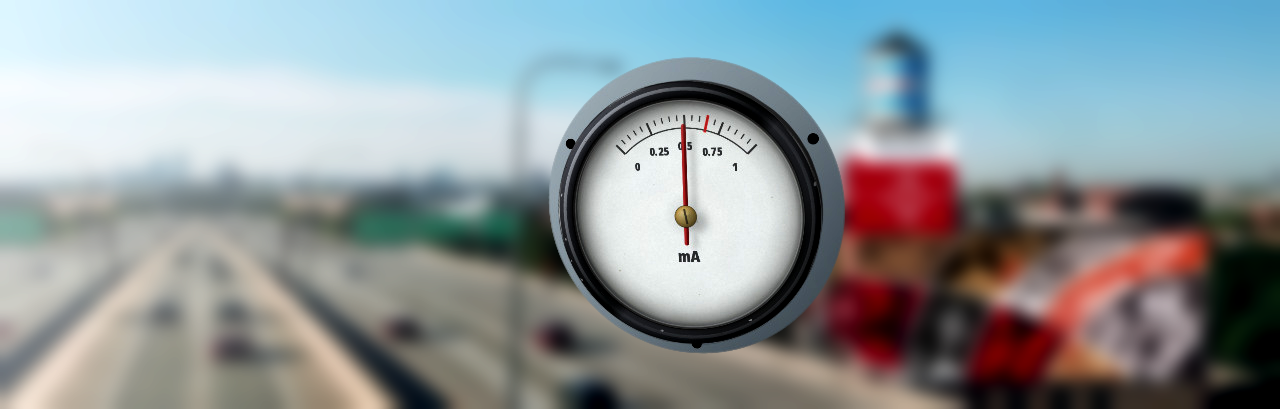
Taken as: 0.5,mA
